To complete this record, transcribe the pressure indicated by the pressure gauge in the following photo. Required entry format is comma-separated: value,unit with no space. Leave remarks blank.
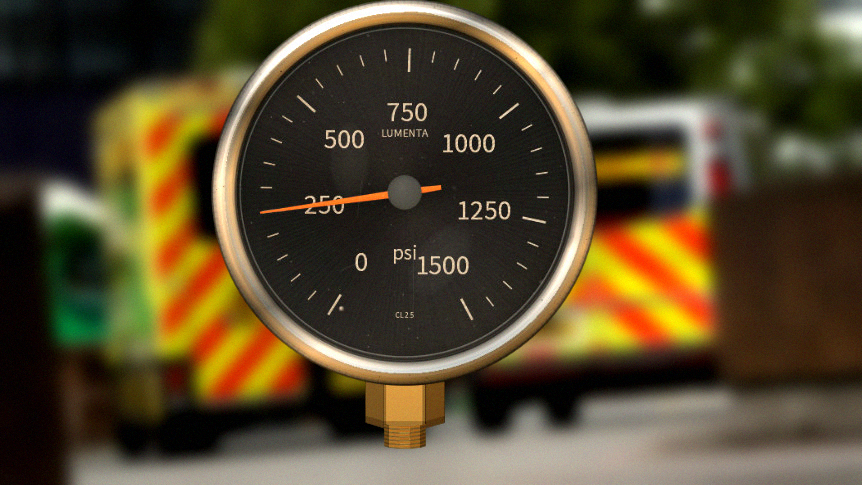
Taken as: 250,psi
